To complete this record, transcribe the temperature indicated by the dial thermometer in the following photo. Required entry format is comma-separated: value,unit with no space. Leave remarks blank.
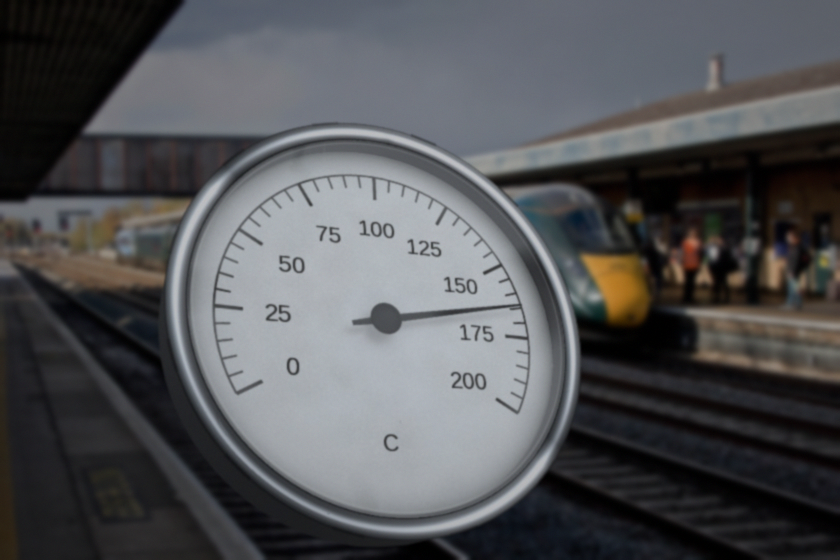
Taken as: 165,°C
